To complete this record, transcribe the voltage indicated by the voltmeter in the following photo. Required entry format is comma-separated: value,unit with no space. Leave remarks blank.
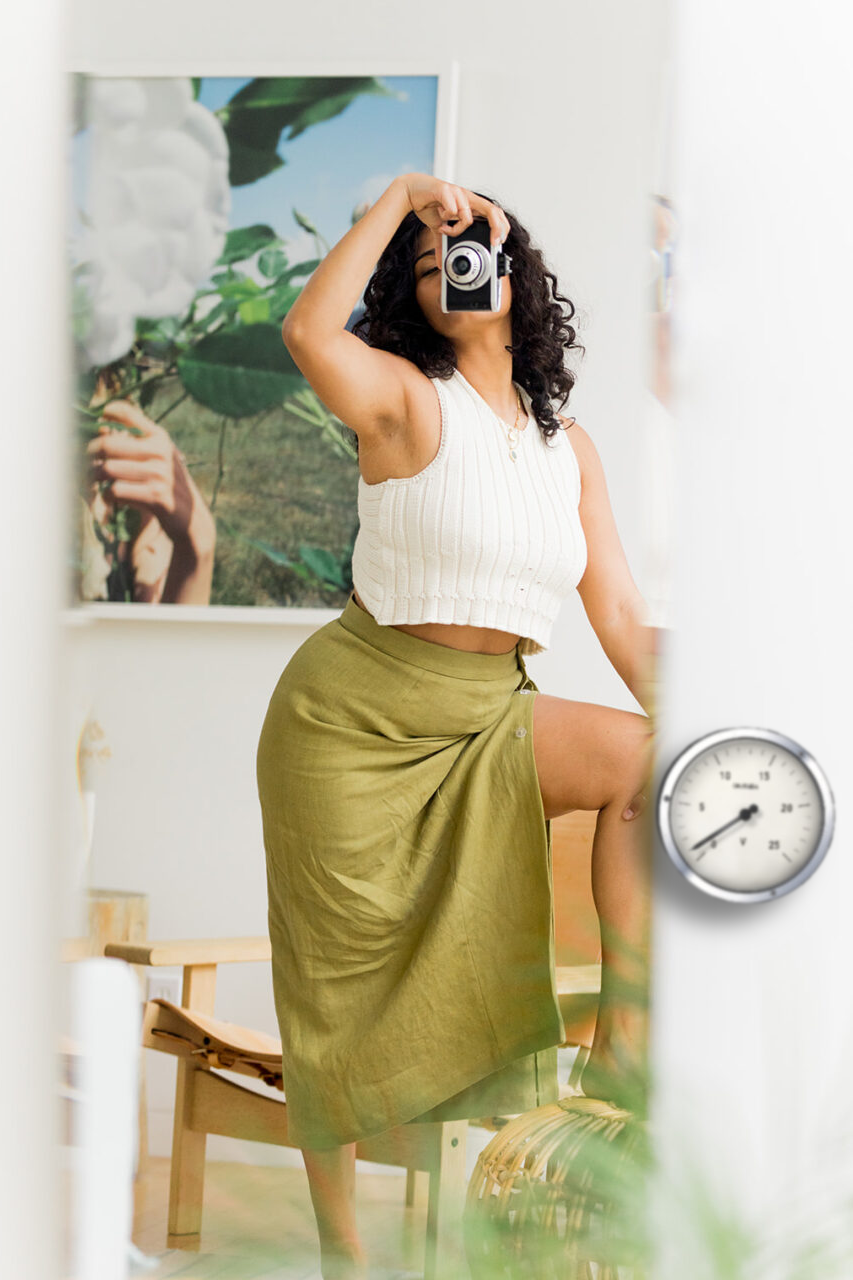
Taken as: 1,V
